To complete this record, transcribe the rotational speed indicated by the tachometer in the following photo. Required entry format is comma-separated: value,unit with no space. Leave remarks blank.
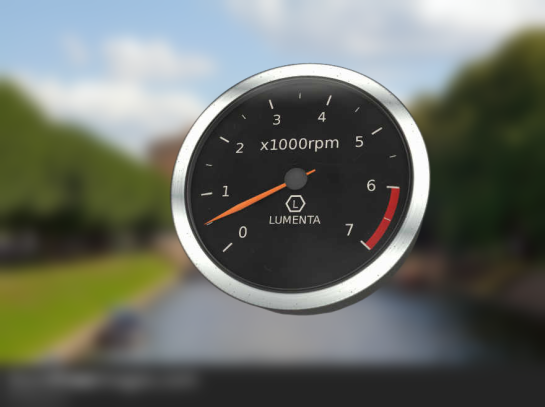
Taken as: 500,rpm
